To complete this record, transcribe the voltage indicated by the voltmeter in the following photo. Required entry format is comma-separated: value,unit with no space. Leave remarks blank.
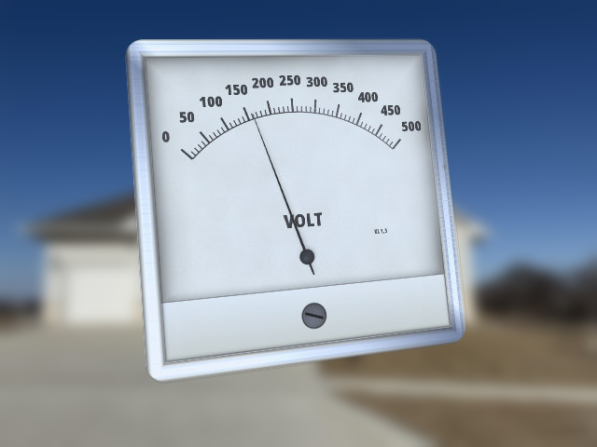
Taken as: 160,V
